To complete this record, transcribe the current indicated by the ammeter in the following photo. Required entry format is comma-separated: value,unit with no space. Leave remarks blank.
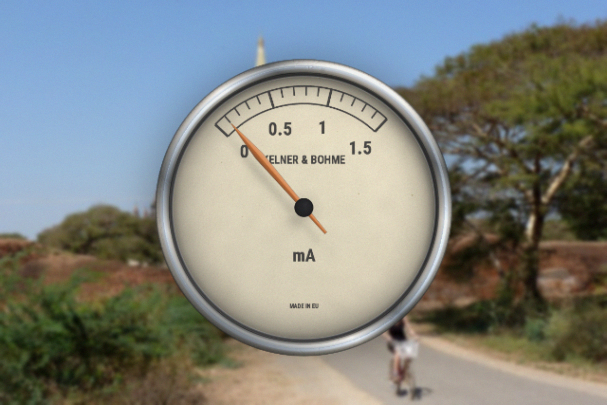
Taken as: 0.1,mA
